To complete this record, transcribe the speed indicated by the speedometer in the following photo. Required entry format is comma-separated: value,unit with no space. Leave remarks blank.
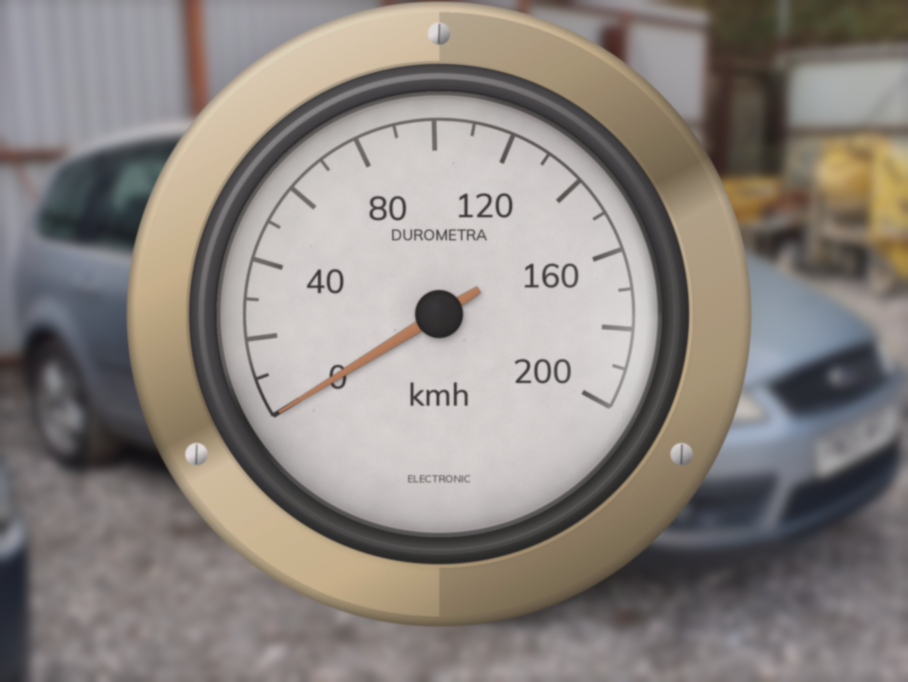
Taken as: 0,km/h
